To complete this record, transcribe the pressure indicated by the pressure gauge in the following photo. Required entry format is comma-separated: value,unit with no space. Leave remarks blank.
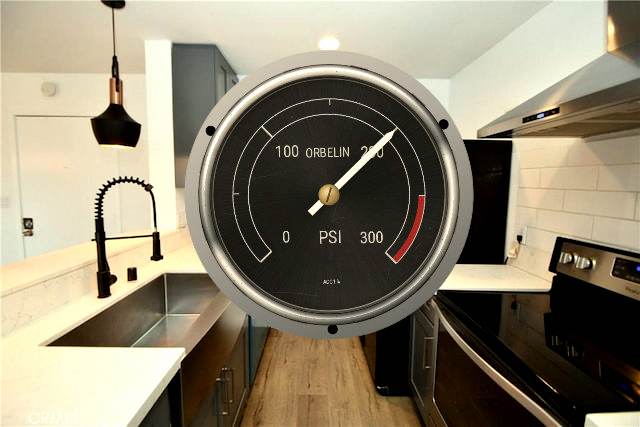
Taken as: 200,psi
